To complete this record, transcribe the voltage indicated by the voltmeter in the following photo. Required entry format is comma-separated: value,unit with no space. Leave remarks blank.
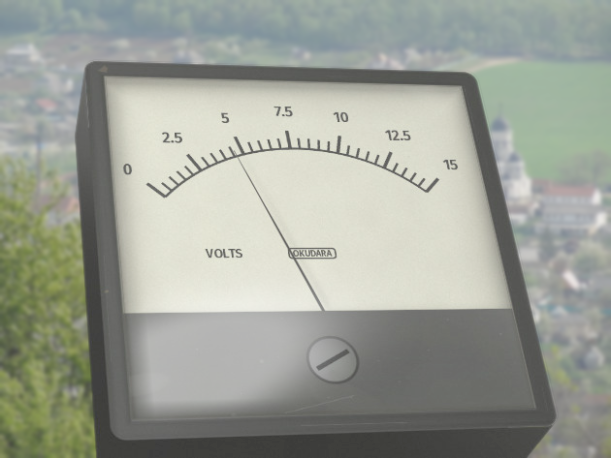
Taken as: 4.5,V
